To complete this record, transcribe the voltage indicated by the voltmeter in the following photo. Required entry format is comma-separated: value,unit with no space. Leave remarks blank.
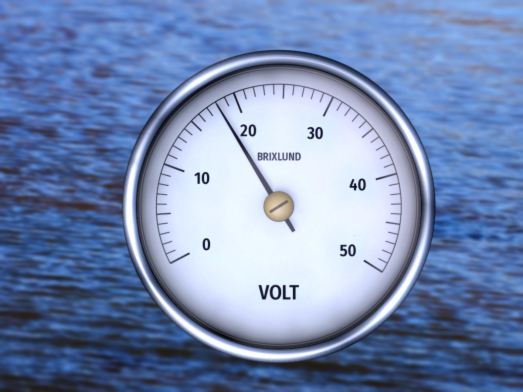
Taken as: 18,V
